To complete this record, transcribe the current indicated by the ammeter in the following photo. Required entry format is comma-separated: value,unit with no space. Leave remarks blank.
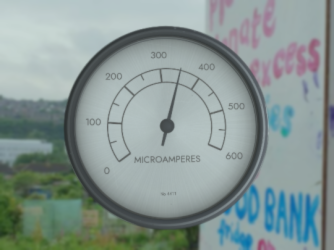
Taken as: 350,µA
